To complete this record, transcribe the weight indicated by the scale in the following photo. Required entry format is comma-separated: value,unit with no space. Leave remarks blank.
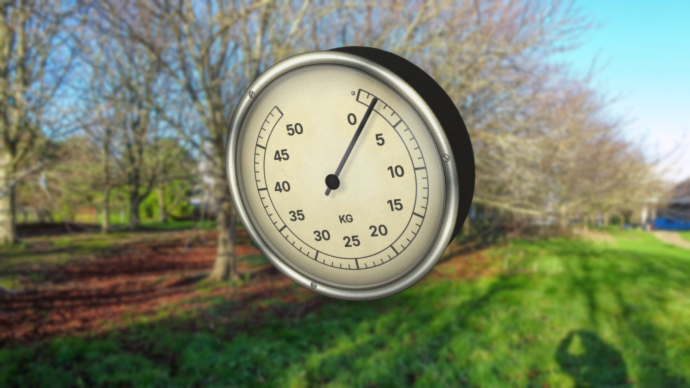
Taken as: 2,kg
